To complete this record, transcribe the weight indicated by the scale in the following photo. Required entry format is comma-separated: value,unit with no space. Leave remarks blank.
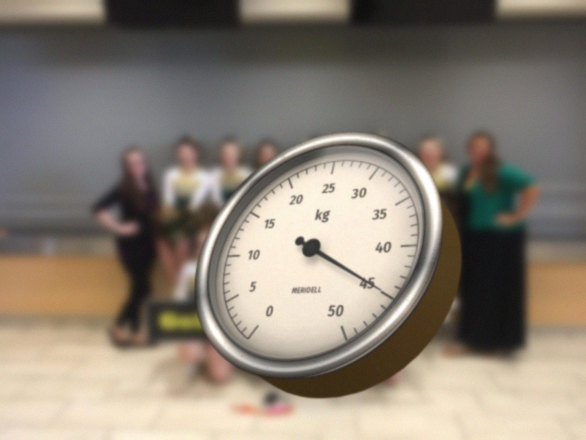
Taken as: 45,kg
